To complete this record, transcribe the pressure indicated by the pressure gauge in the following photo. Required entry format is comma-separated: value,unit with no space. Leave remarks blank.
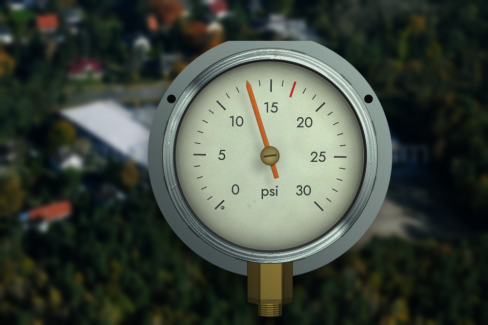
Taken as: 13,psi
